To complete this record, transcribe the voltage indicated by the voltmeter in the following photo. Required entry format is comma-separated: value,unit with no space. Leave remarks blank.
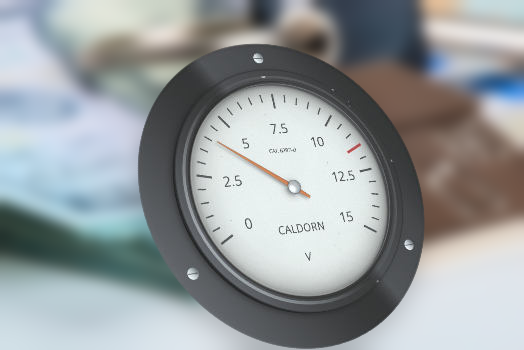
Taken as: 4,V
